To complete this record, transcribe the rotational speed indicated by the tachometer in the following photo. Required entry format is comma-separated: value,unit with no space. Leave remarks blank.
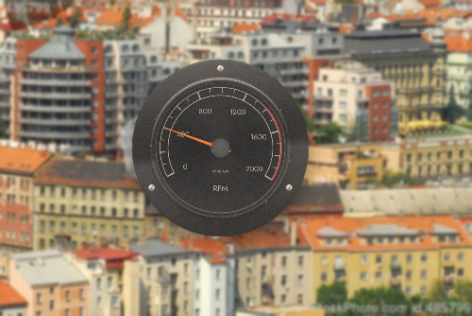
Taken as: 400,rpm
